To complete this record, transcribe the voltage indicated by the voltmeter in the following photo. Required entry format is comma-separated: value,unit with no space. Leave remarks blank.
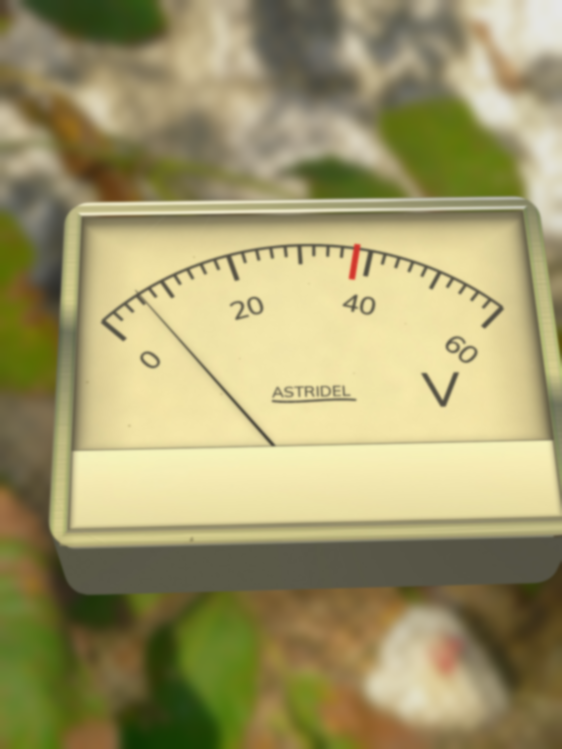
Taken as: 6,V
